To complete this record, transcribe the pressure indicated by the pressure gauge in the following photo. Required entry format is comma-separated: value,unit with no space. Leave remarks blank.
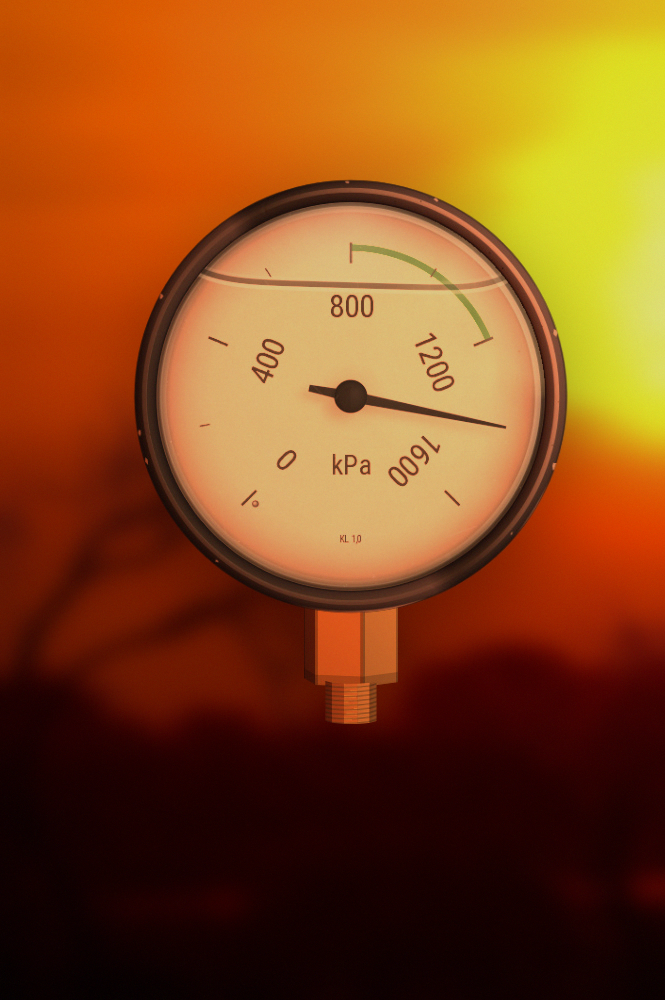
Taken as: 1400,kPa
